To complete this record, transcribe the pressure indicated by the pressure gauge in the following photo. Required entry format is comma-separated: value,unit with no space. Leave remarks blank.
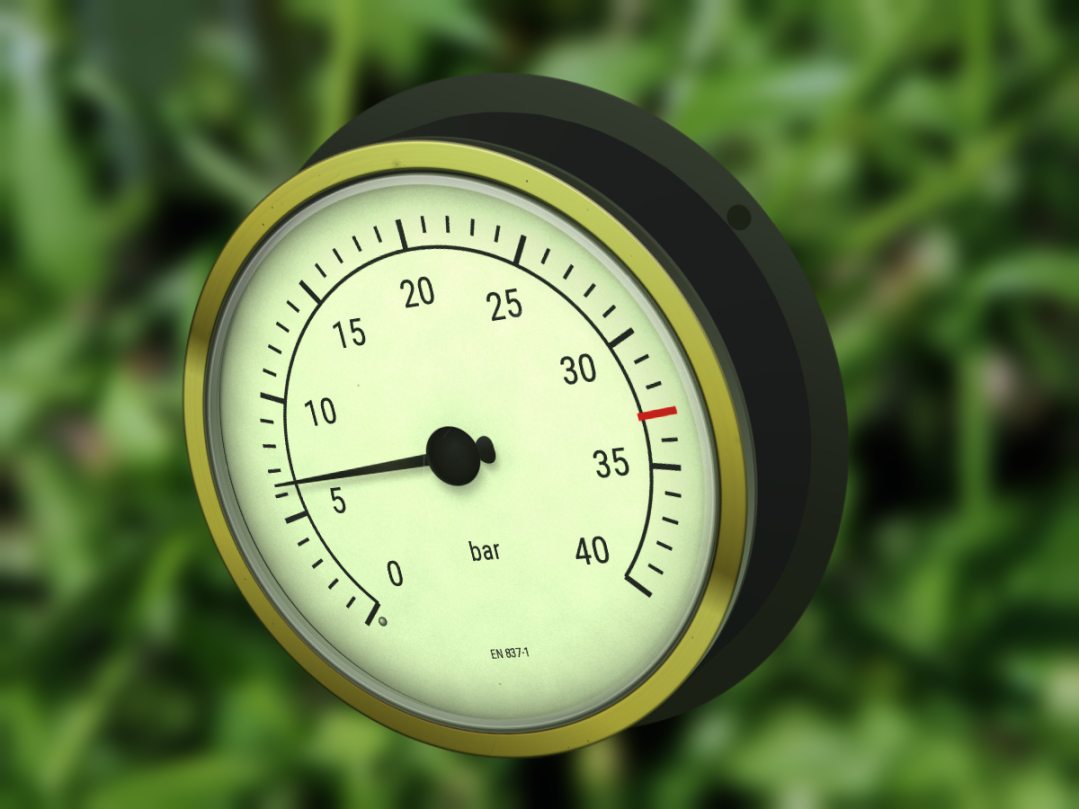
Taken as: 6.5,bar
